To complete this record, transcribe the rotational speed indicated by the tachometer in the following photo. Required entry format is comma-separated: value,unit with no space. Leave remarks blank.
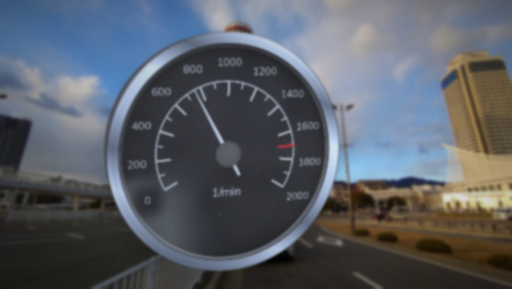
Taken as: 750,rpm
